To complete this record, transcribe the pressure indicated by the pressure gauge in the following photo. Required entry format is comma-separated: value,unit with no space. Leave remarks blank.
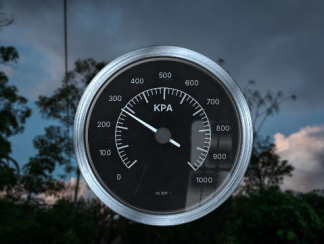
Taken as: 280,kPa
